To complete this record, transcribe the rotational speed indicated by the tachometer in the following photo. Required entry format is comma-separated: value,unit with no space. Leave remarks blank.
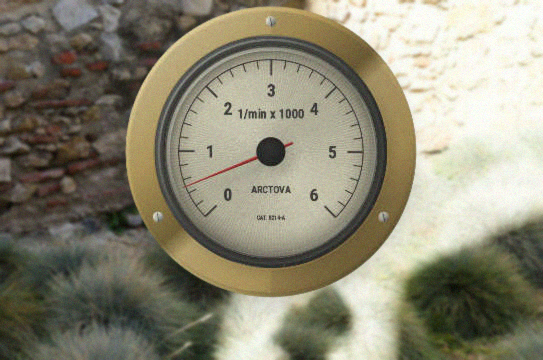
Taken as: 500,rpm
